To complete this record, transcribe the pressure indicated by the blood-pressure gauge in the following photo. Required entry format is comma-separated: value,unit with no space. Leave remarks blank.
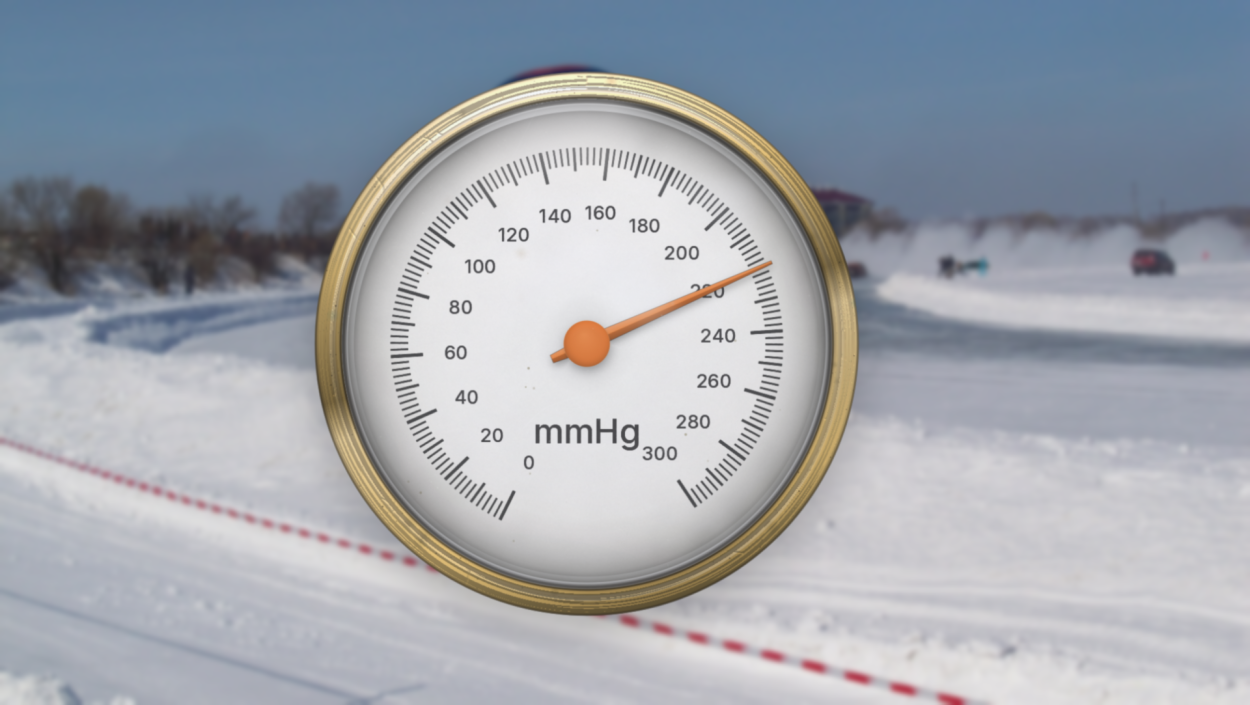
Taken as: 220,mmHg
